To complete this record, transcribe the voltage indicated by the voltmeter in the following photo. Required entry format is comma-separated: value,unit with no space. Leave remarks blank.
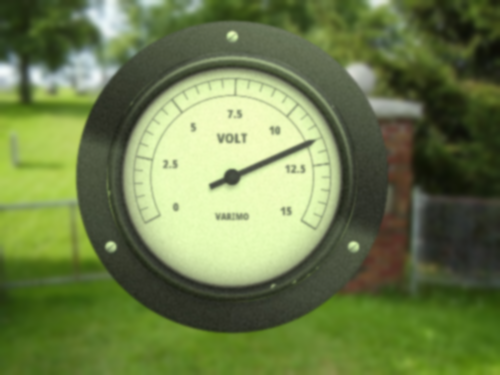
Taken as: 11.5,V
